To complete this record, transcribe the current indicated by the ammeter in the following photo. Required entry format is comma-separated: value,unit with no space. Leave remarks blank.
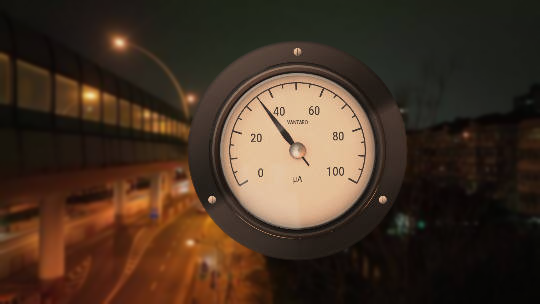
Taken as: 35,µA
